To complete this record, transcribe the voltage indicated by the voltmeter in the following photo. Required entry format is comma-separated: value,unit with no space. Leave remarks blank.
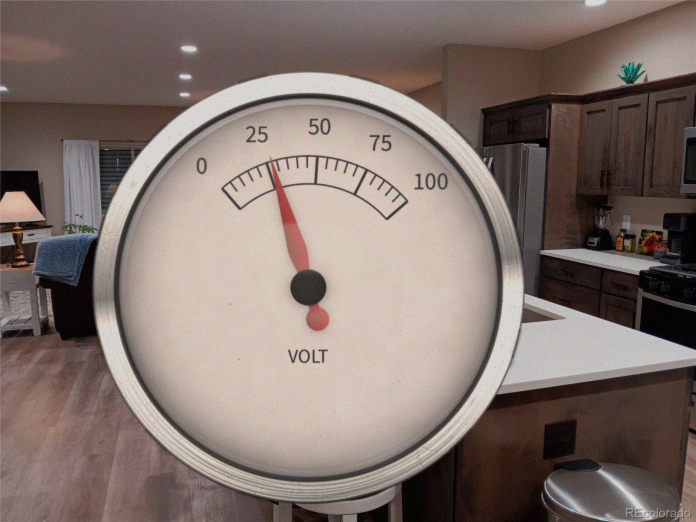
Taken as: 27.5,V
